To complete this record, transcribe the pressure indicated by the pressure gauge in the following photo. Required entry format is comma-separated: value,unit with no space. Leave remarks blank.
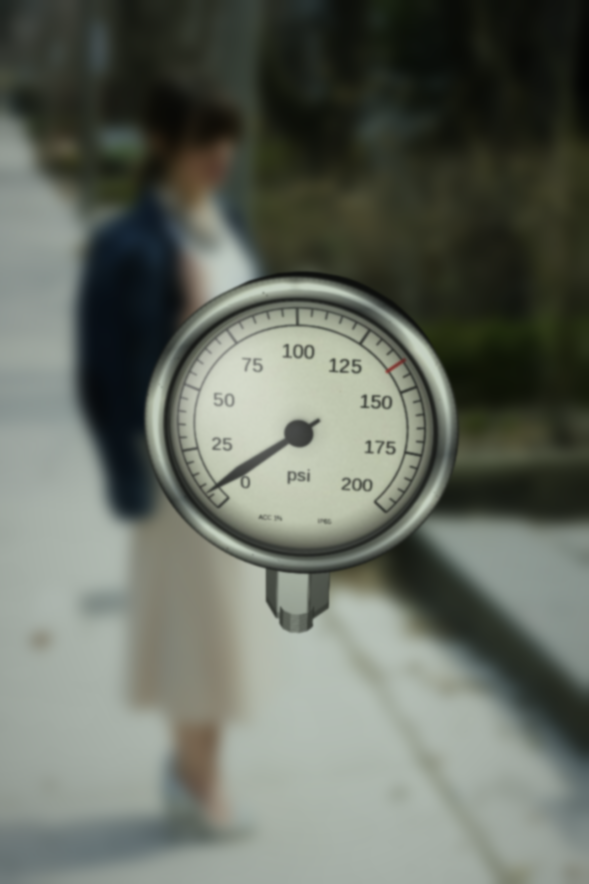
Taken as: 7.5,psi
